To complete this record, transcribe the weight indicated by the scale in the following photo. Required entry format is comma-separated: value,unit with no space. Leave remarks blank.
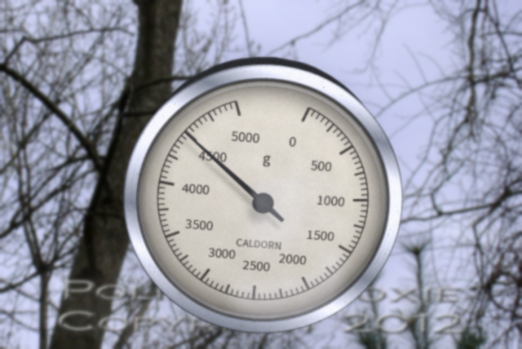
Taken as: 4500,g
